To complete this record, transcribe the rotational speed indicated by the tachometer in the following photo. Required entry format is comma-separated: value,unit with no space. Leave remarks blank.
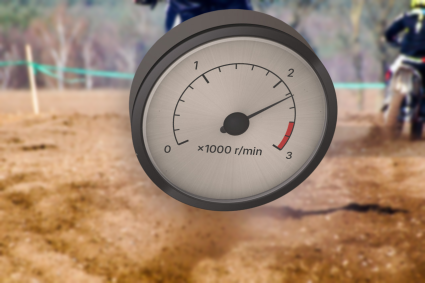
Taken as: 2200,rpm
